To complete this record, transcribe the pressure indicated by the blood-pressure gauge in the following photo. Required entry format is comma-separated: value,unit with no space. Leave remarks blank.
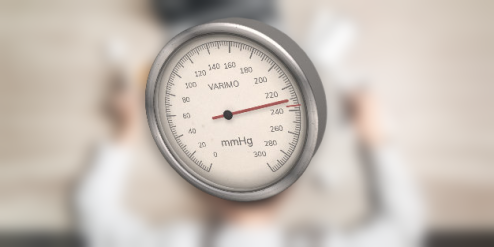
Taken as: 230,mmHg
